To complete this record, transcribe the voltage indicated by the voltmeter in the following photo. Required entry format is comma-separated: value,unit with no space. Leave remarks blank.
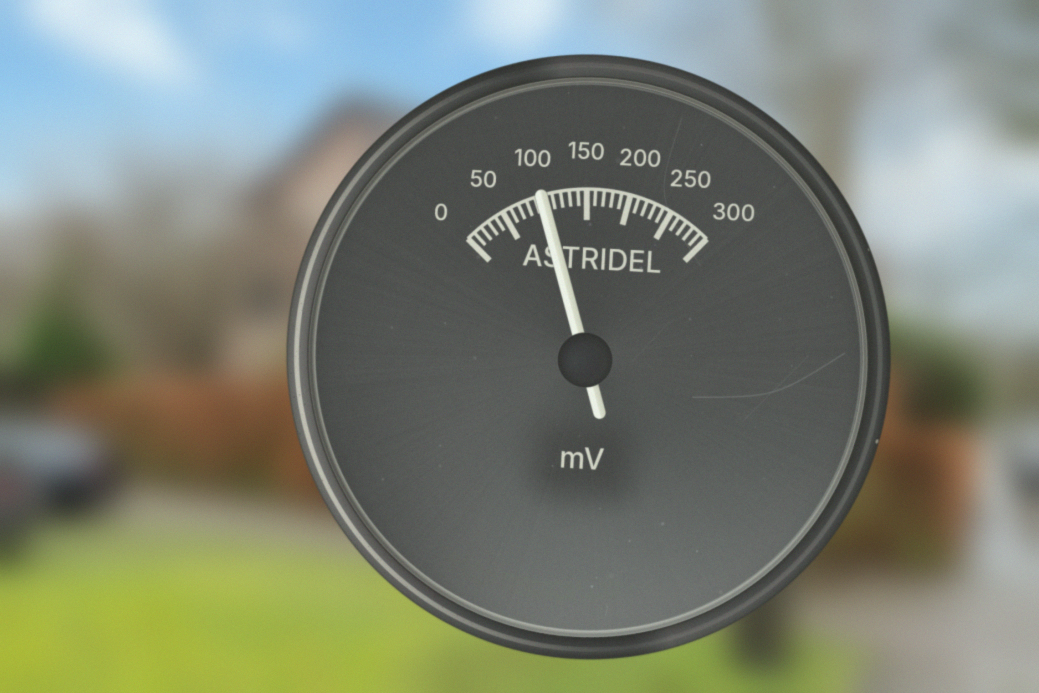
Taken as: 100,mV
